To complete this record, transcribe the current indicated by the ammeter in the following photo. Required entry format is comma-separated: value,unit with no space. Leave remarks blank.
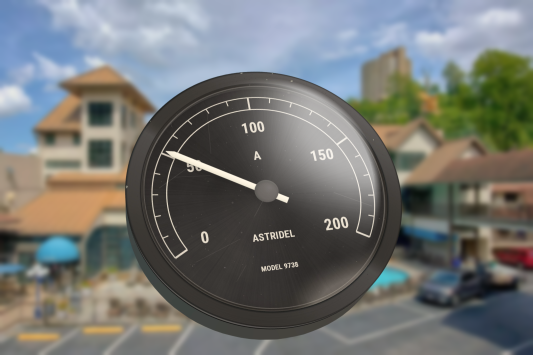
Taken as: 50,A
